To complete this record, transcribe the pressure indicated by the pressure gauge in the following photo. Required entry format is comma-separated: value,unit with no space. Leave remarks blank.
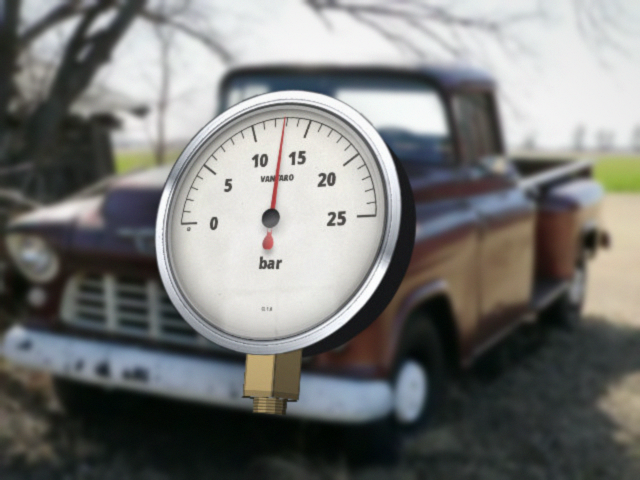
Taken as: 13,bar
